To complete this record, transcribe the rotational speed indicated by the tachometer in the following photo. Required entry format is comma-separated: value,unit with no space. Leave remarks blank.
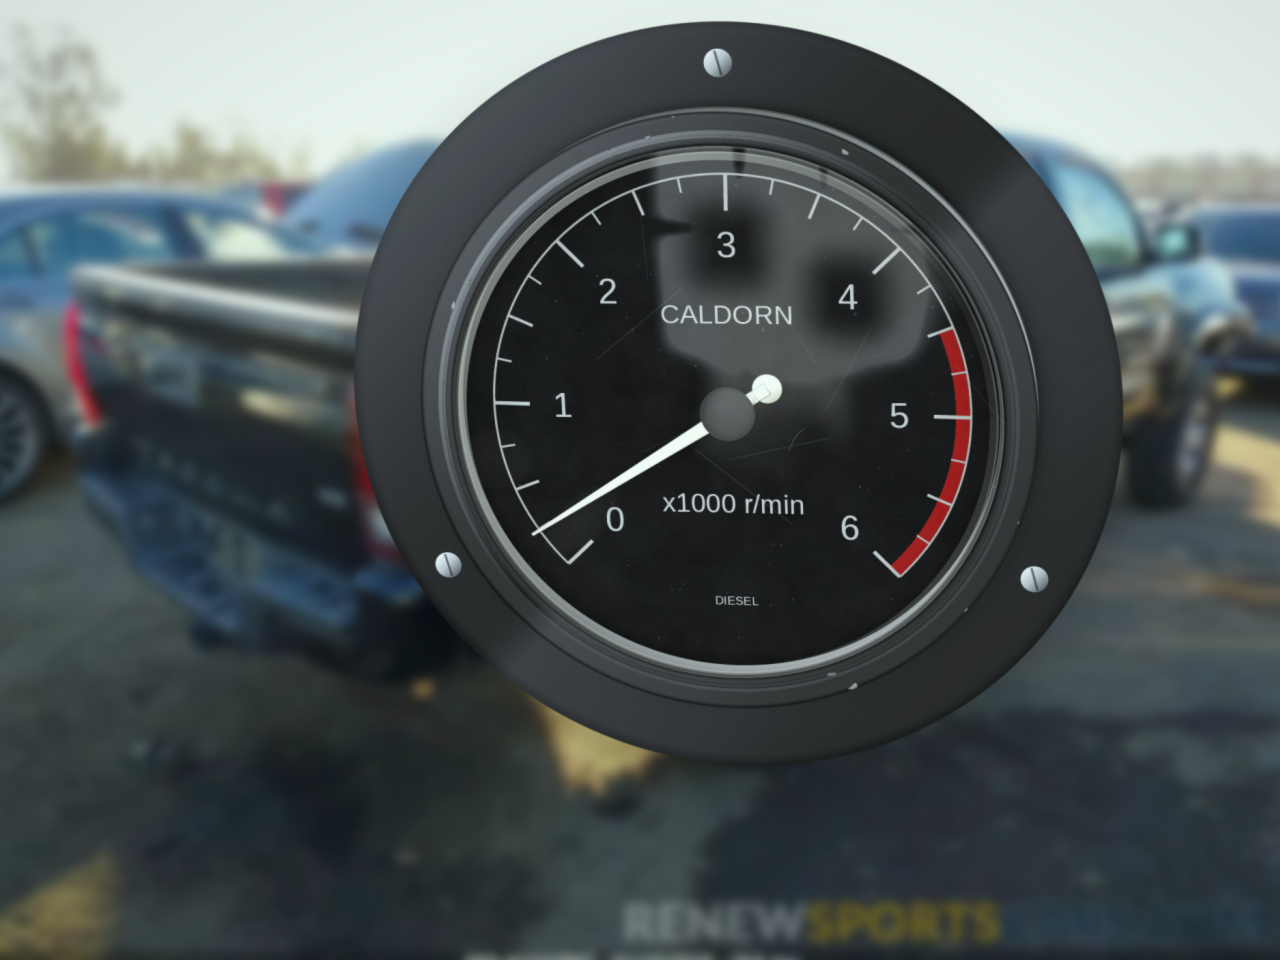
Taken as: 250,rpm
